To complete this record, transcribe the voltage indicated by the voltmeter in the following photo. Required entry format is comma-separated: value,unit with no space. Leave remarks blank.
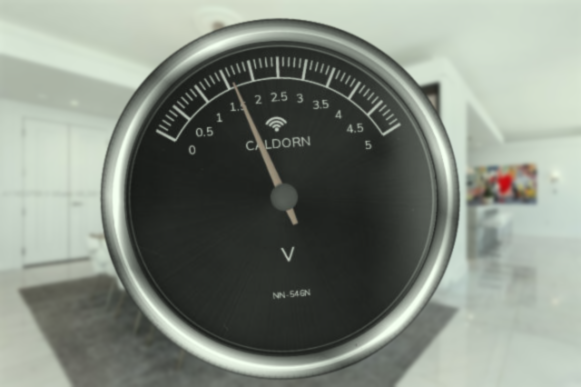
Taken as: 1.6,V
